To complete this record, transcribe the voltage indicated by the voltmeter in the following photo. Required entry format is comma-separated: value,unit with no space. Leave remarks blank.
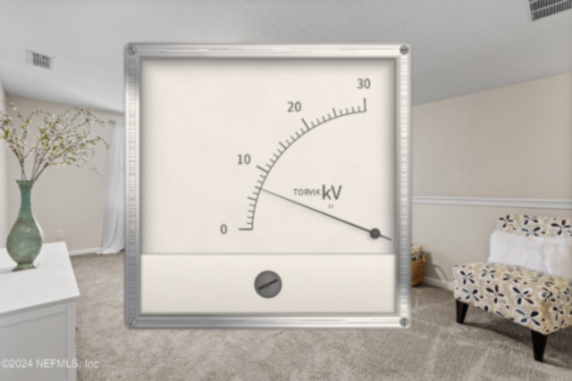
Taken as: 7,kV
